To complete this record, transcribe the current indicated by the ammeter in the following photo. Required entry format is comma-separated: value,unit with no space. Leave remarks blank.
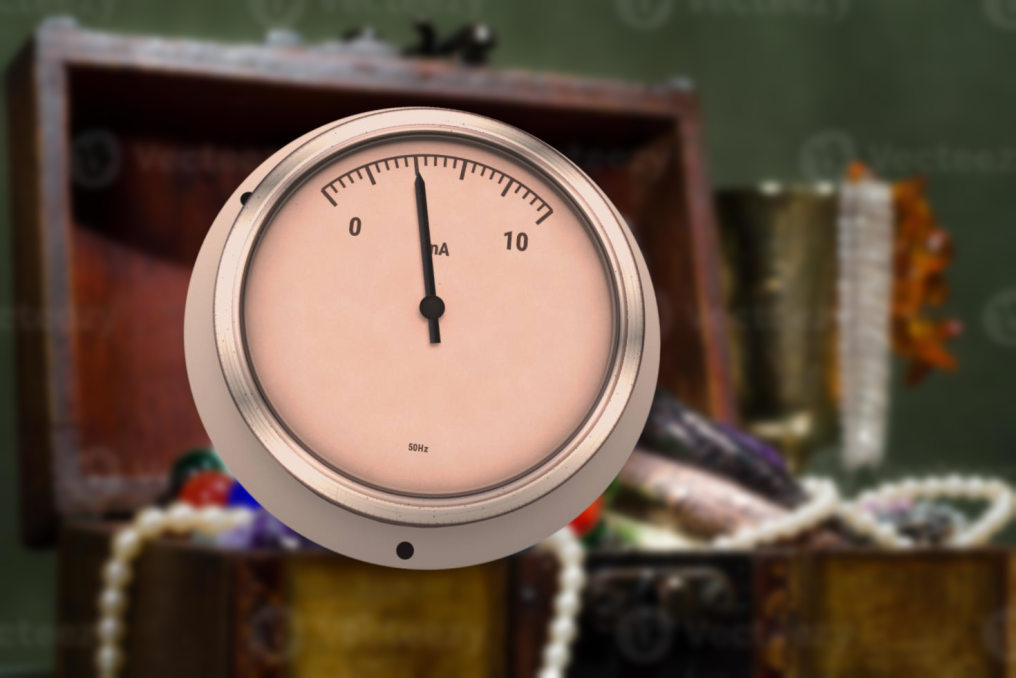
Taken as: 4,mA
